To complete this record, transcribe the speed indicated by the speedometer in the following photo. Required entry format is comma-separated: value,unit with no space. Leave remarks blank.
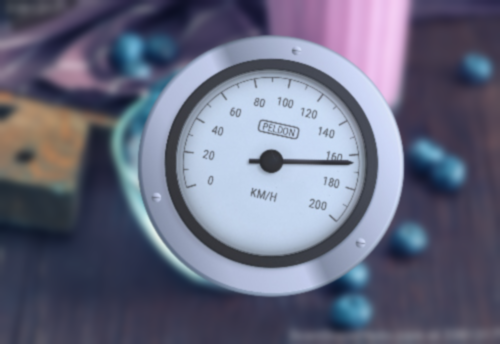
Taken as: 165,km/h
